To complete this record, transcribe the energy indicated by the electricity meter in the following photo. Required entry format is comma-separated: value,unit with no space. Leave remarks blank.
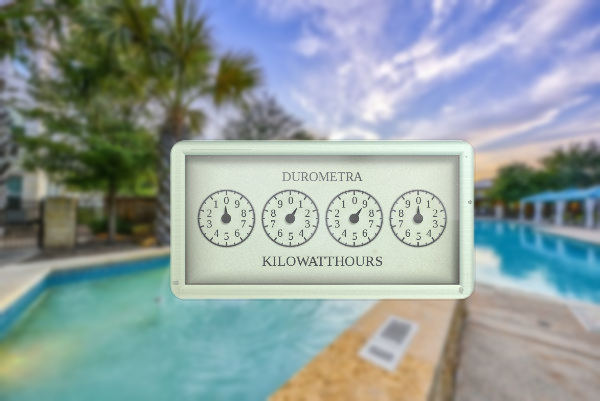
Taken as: 90,kWh
